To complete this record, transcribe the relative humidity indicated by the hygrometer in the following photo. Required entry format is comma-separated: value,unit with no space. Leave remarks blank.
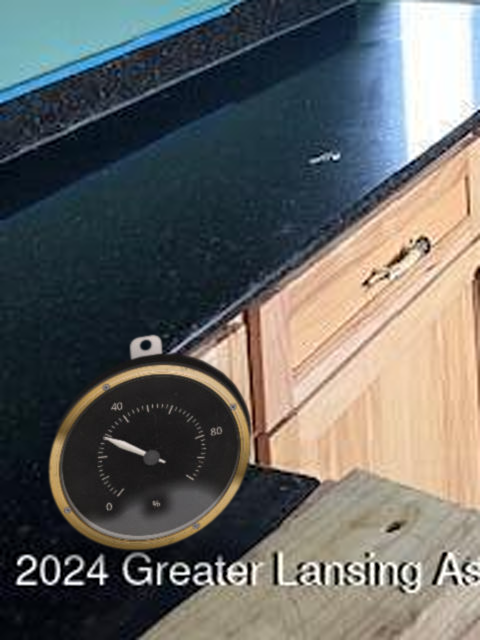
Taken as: 30,%
